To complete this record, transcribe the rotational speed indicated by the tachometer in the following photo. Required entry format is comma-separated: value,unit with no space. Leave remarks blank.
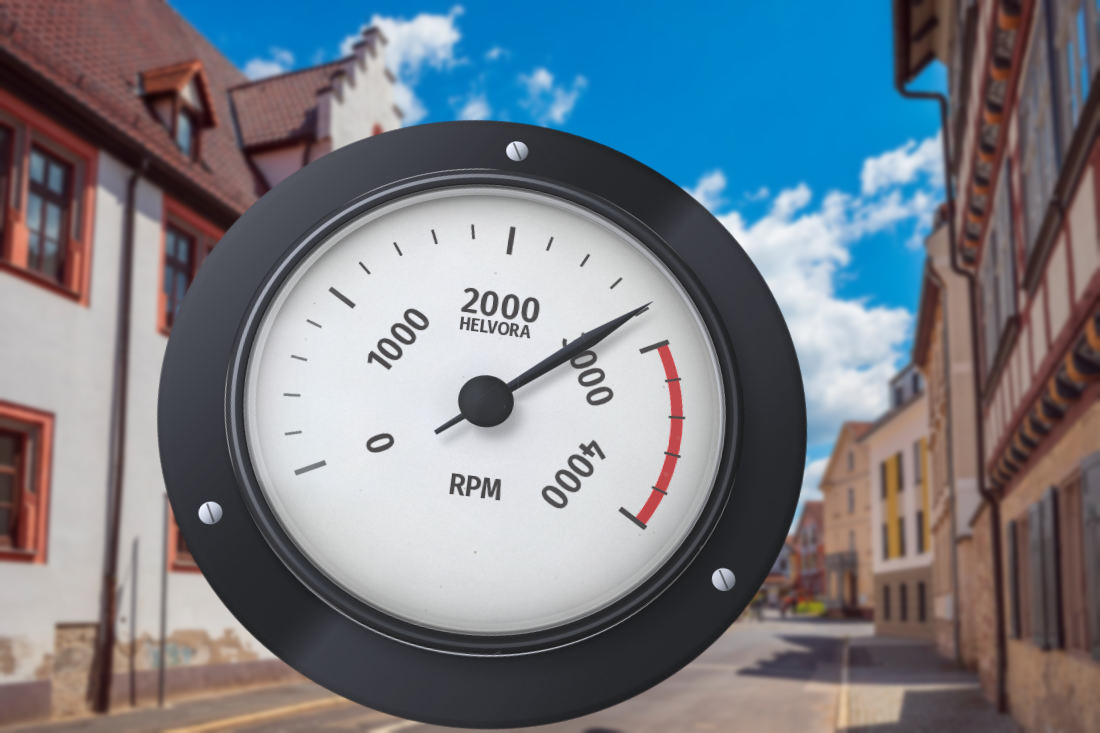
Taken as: 2800,rpm
